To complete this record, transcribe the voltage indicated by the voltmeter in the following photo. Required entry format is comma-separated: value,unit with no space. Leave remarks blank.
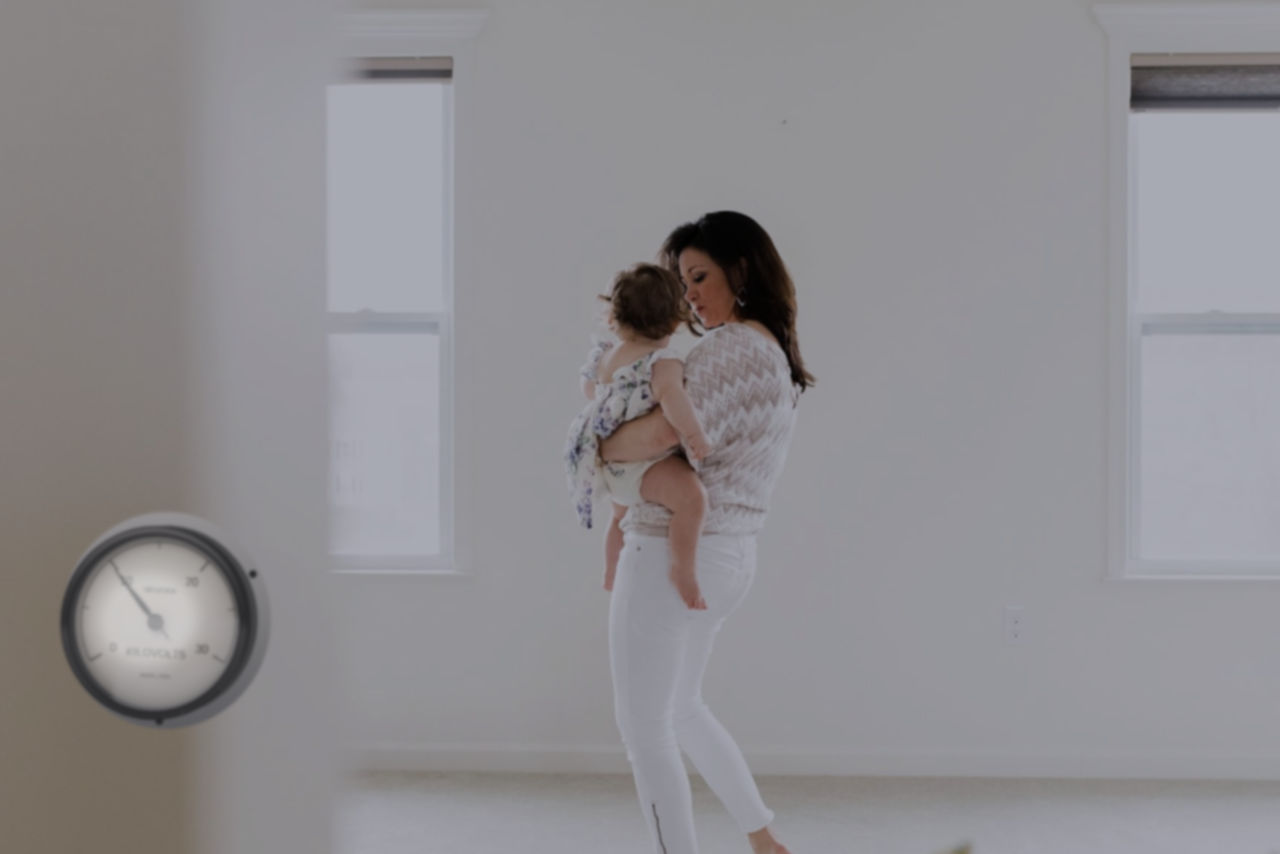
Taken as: 10,kV
